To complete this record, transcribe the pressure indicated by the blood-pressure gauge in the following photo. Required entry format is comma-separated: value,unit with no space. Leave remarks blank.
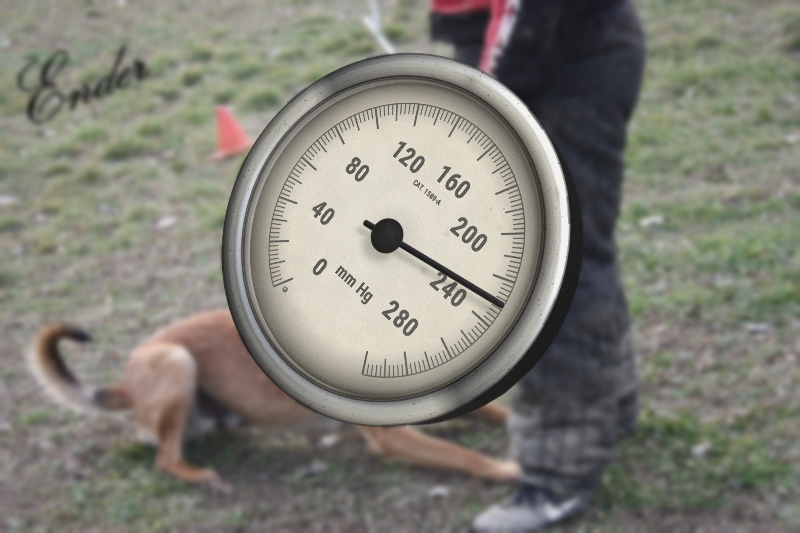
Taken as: 230,mmHg
